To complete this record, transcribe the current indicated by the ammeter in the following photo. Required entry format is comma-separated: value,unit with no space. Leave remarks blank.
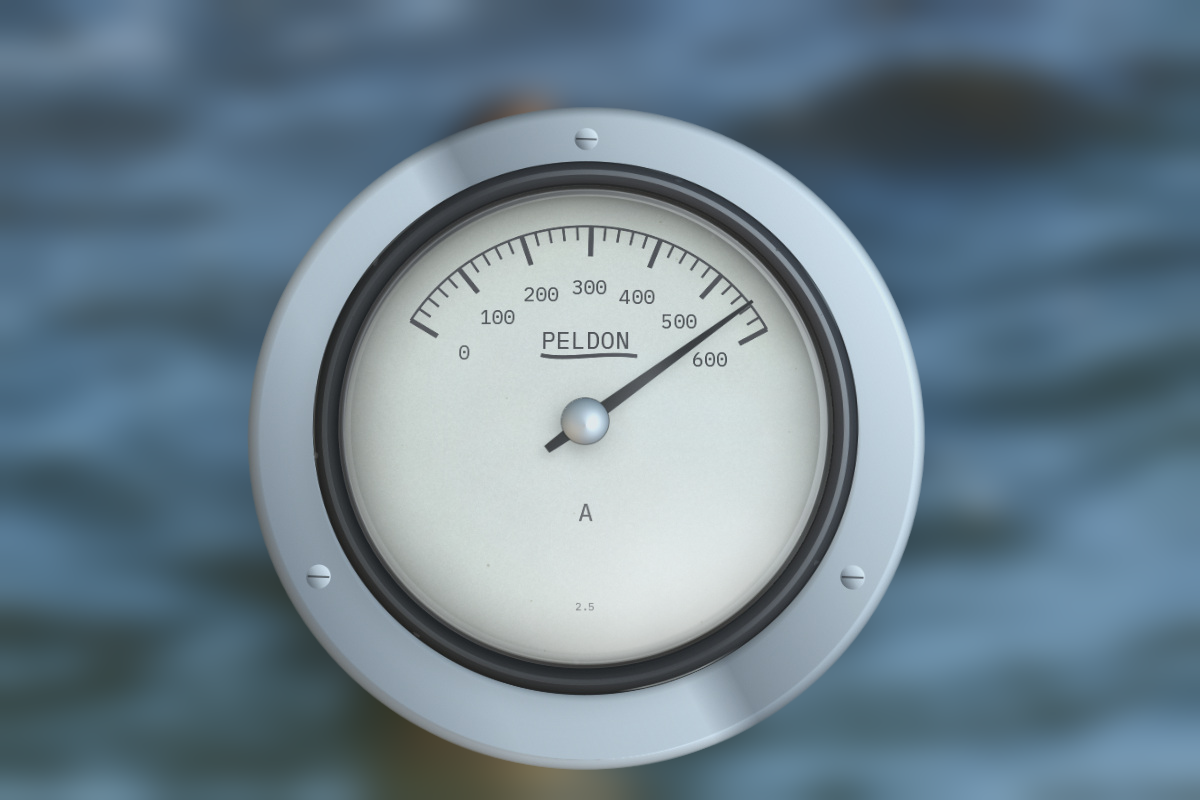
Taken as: 560,A
